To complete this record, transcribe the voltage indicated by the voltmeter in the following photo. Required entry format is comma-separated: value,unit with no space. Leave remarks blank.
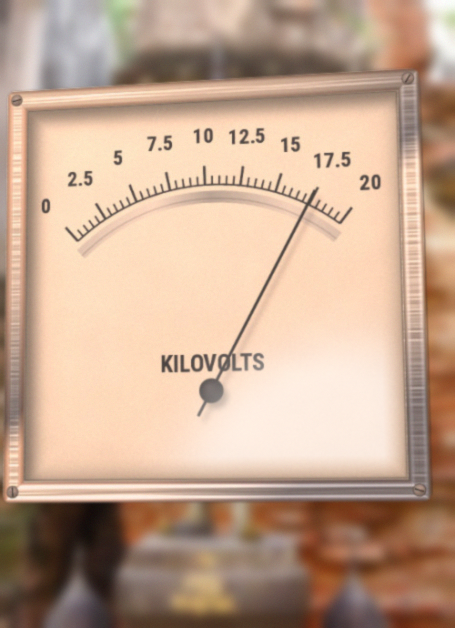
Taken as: 17.5,kV
